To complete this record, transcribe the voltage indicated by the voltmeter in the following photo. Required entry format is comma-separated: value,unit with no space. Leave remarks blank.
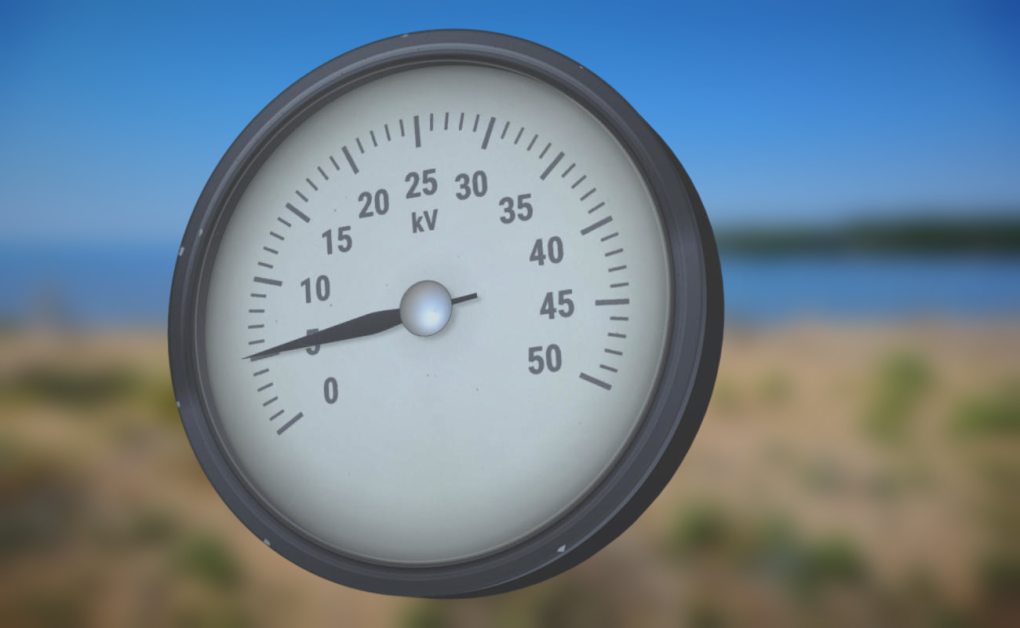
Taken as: 5,kV
